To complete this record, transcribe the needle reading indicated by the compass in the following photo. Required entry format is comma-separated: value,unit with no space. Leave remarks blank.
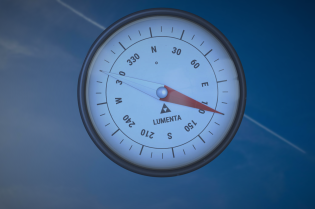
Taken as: 120,°
